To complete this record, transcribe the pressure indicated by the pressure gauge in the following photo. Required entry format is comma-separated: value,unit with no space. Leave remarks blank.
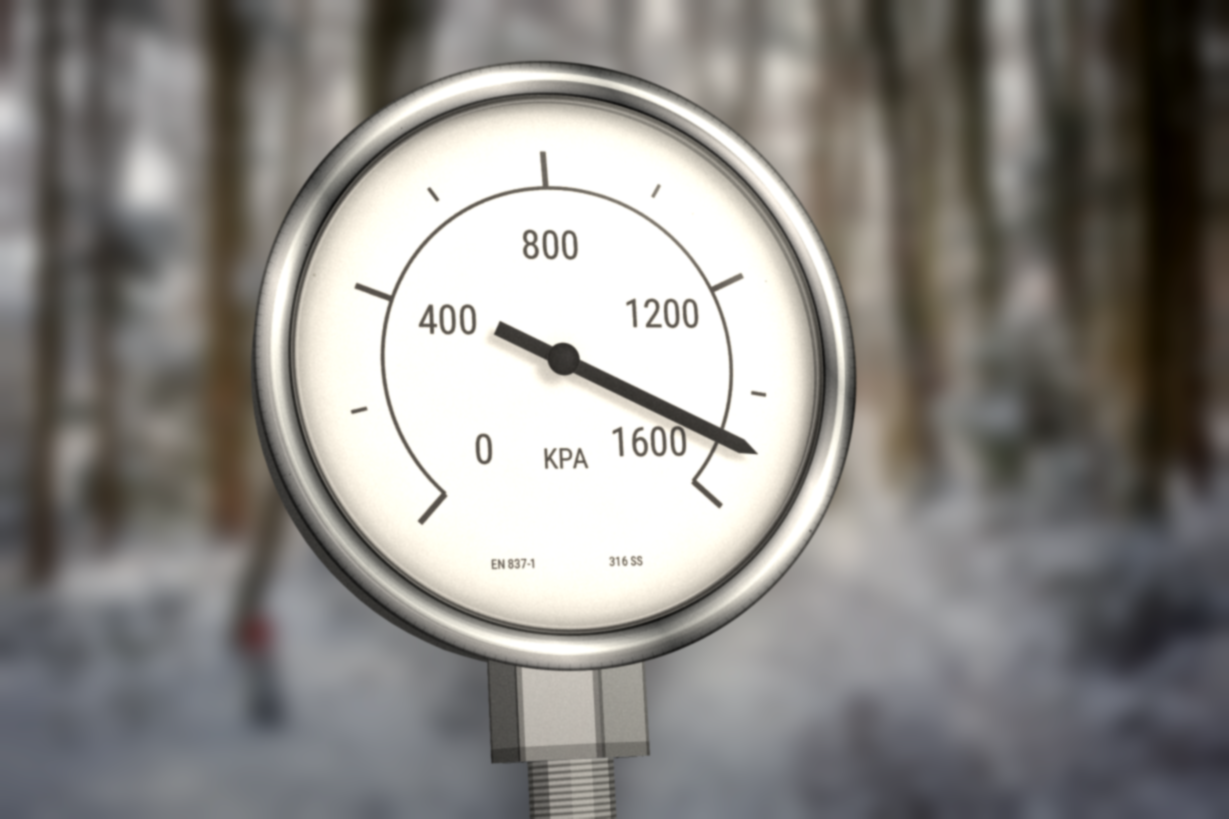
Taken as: 1500,kPa
